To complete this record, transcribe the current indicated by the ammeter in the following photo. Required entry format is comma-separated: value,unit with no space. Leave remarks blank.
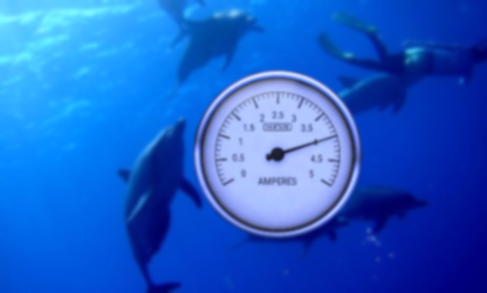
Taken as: 4,A
